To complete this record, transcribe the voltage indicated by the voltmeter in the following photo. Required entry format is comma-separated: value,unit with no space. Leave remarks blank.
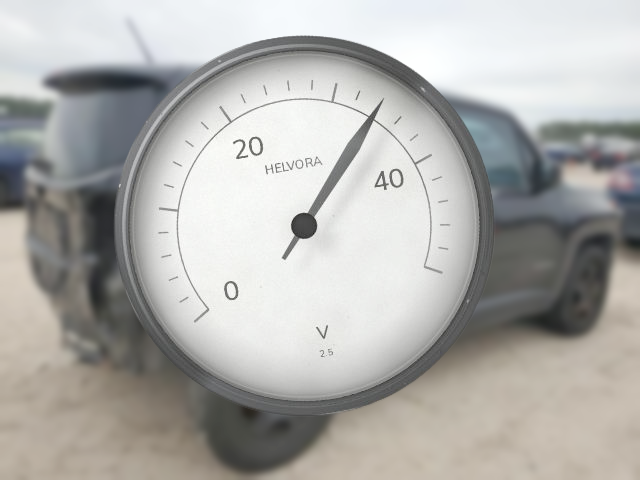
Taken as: 34,V
